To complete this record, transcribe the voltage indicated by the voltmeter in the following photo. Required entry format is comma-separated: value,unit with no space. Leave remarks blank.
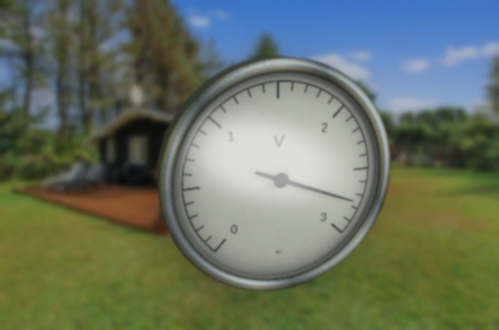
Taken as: 2.75,V
